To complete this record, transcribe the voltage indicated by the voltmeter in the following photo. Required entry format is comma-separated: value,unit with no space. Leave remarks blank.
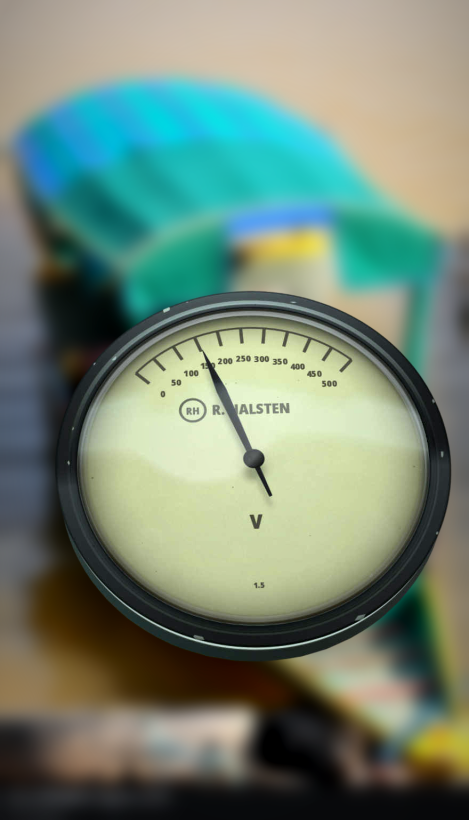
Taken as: 150,V
